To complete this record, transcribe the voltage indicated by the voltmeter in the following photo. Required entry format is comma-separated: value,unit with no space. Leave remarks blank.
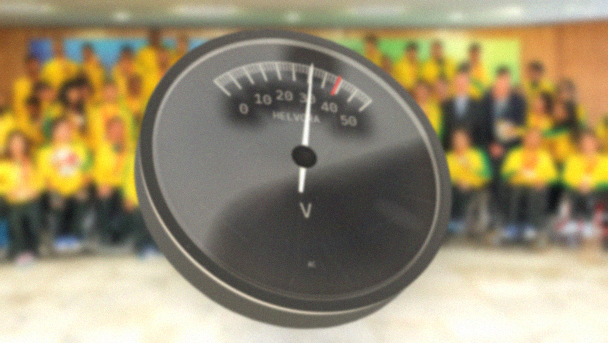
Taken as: 30,V
